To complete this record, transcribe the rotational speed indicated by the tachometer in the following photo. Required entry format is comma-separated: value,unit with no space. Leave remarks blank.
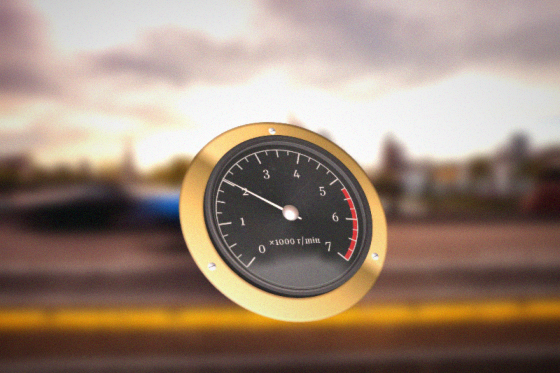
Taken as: 2000,rpm
